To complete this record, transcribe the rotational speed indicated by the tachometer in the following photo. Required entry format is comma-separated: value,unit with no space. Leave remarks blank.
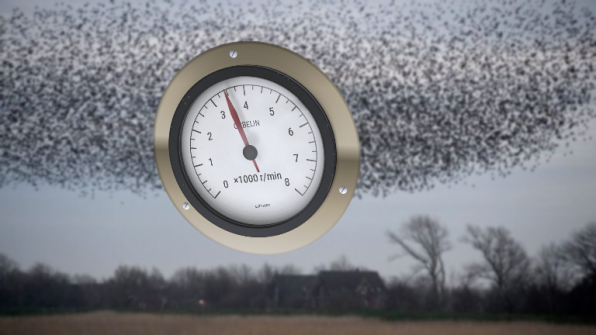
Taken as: 3500,rpm
